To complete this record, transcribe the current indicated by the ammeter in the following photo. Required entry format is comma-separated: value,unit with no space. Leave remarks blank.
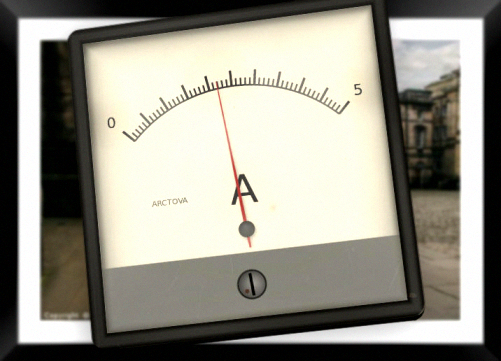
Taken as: 2.2,A
